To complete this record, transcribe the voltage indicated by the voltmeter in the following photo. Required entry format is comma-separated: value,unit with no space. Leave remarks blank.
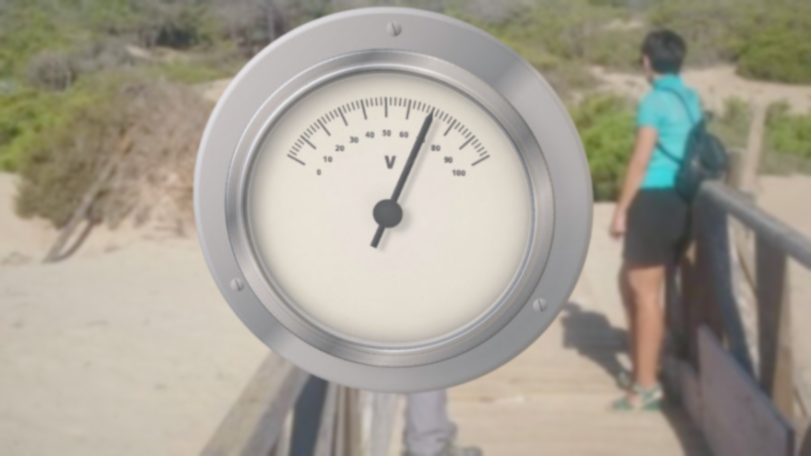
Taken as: 70,V
